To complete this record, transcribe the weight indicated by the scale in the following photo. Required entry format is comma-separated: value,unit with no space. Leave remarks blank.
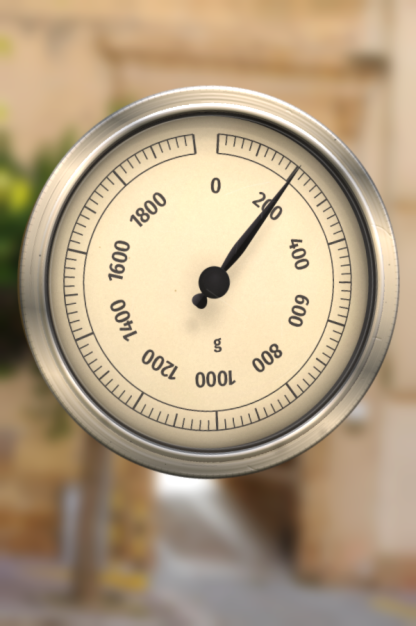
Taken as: 200,g
